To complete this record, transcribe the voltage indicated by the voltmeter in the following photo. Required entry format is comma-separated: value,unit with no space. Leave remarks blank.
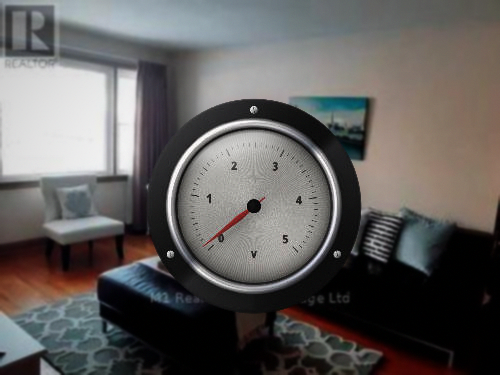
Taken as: 0.1,V
